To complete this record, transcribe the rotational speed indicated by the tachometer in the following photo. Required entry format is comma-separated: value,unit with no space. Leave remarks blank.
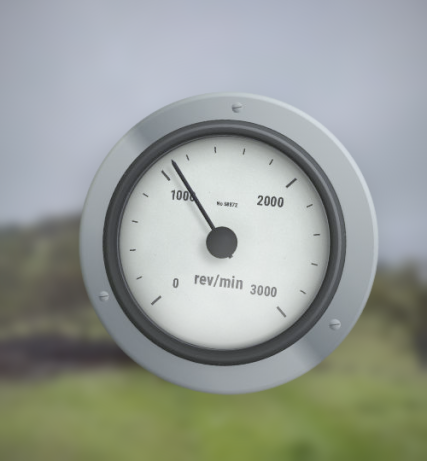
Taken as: 1100,rpm
